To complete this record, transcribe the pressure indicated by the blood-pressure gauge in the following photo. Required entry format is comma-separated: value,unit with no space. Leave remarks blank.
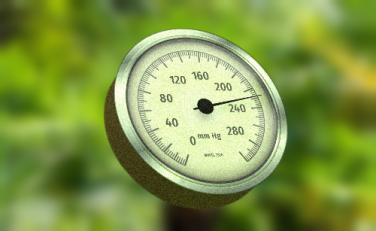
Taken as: 230,mmHg
